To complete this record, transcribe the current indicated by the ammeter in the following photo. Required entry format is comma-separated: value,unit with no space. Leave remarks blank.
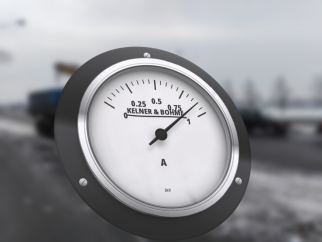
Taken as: 0.9,A
